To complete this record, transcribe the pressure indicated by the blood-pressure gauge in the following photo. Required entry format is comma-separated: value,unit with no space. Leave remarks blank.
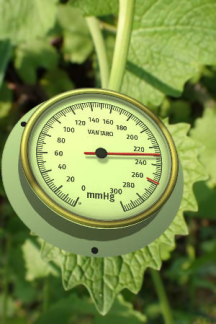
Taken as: 230,mmHg
